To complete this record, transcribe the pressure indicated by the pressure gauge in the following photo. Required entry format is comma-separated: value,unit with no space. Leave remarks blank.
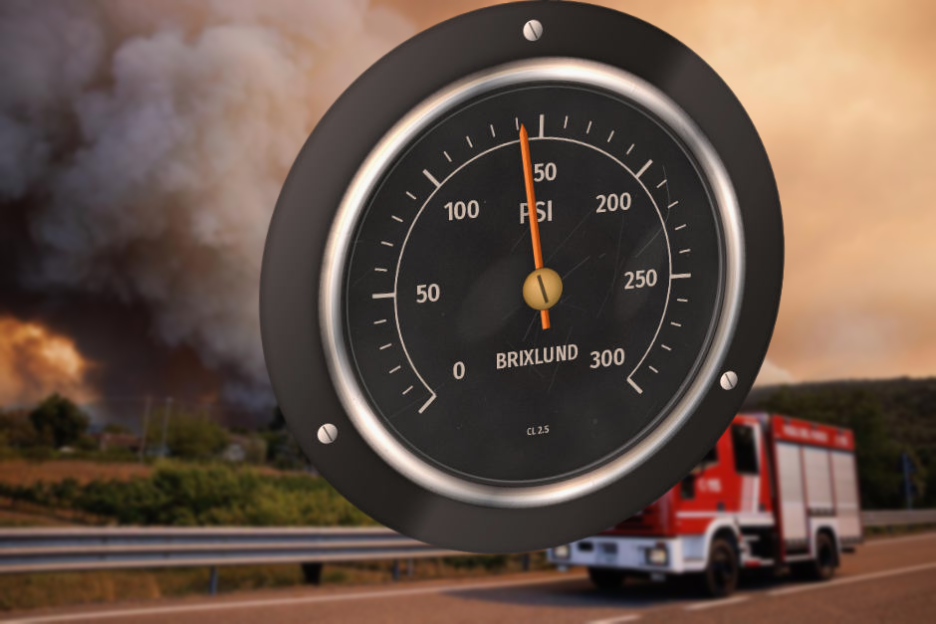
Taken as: 140,psi
